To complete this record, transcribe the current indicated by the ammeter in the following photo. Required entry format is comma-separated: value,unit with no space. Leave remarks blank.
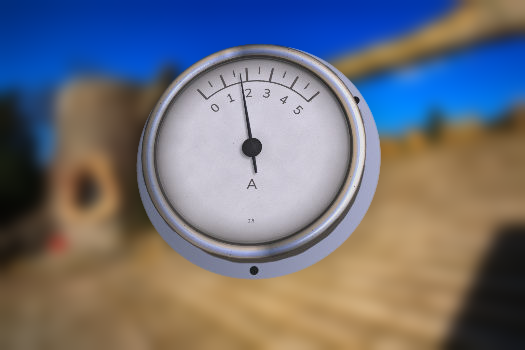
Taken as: 1.75,A
